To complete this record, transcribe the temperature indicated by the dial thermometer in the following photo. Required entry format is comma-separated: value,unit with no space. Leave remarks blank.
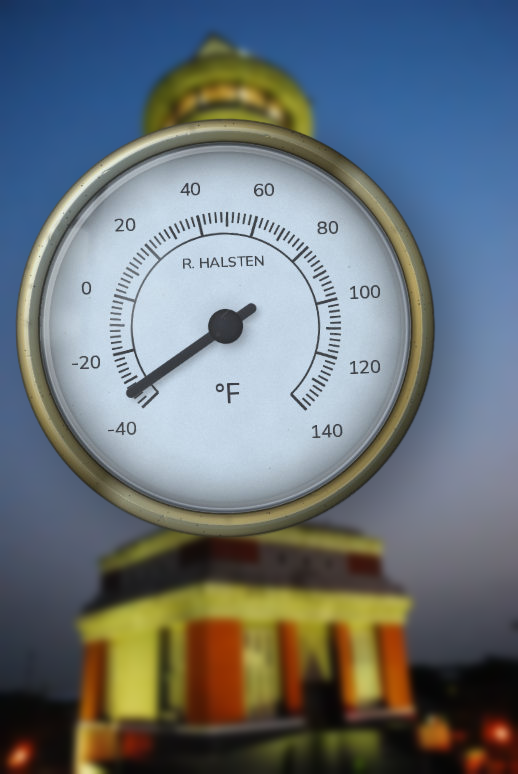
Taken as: -34,°F
